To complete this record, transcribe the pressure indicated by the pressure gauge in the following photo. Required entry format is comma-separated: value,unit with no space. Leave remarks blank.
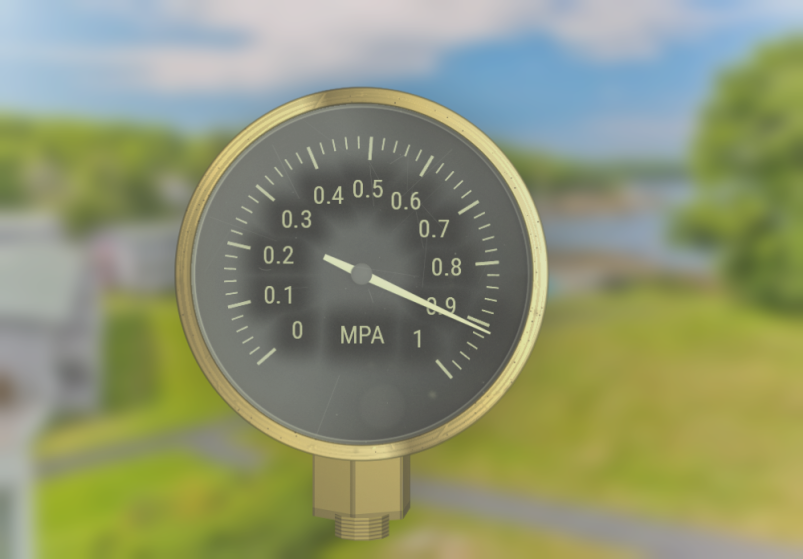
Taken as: 0.91,MPa
